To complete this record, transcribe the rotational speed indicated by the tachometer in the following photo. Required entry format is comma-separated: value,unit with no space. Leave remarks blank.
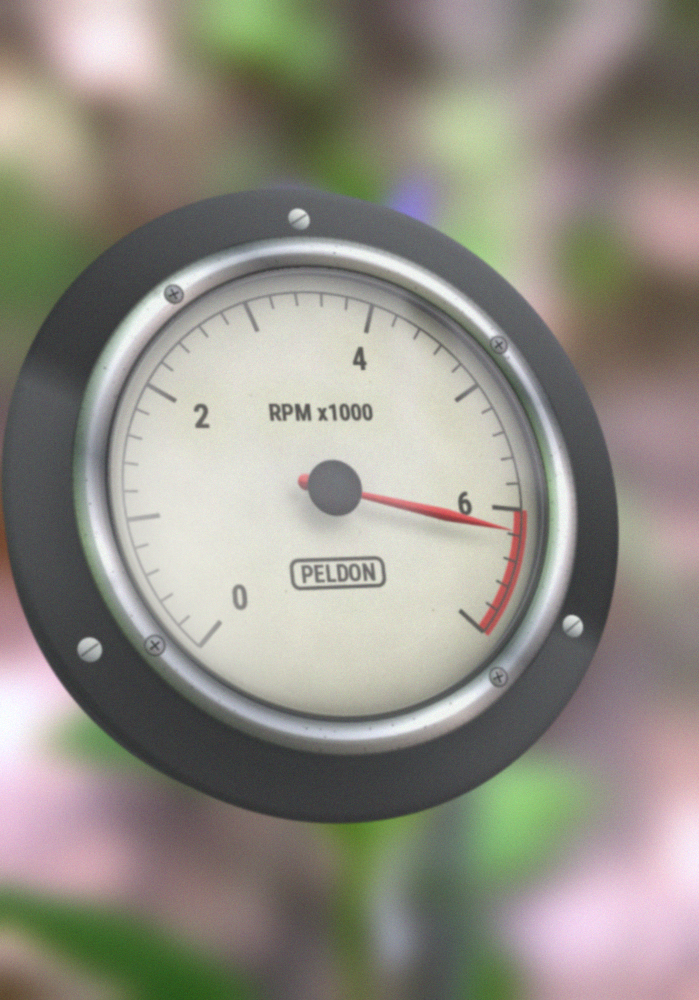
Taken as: 6200,rpm
